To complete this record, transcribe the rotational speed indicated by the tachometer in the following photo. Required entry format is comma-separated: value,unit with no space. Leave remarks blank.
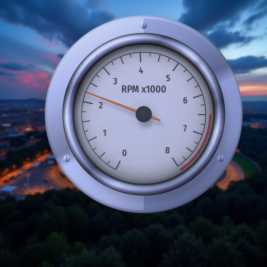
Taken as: 2250,rpm
